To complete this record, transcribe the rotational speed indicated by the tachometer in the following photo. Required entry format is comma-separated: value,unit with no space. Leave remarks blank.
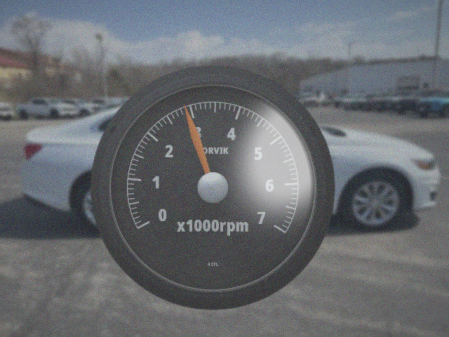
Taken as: 2900,rpm
